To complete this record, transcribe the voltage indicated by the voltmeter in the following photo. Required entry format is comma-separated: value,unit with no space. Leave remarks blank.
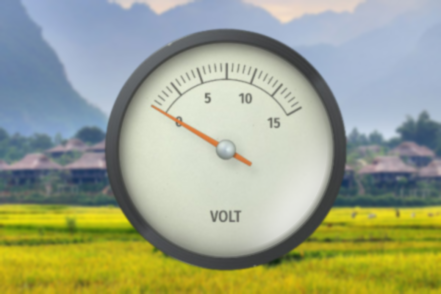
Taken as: 0,V
